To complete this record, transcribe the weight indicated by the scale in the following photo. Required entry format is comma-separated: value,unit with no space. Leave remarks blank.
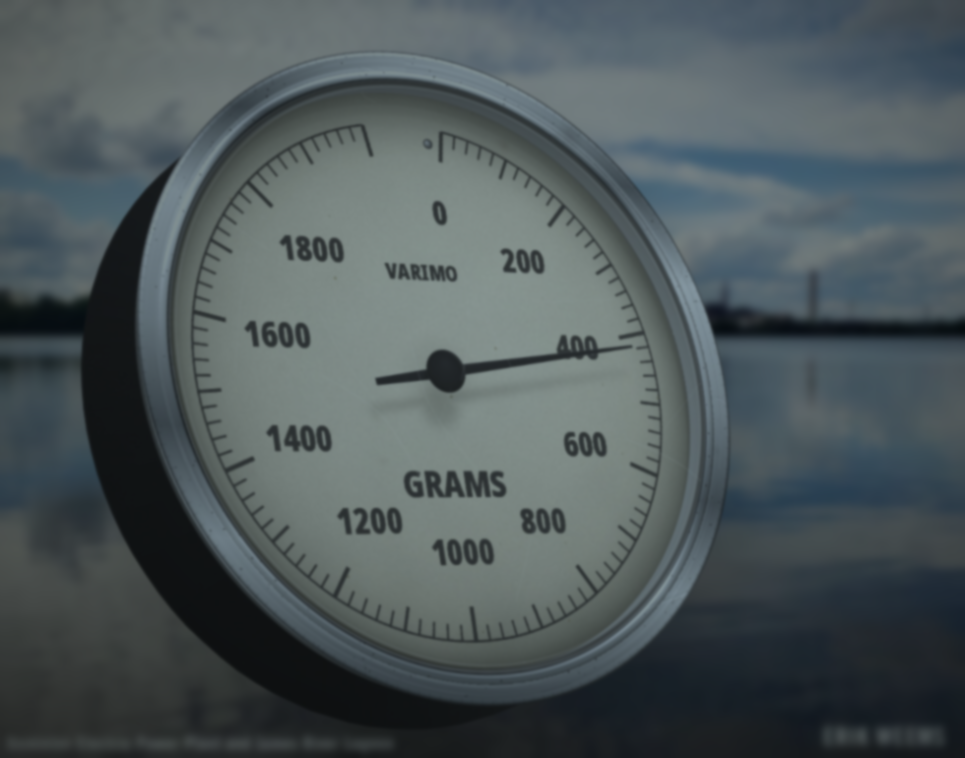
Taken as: 420,g
